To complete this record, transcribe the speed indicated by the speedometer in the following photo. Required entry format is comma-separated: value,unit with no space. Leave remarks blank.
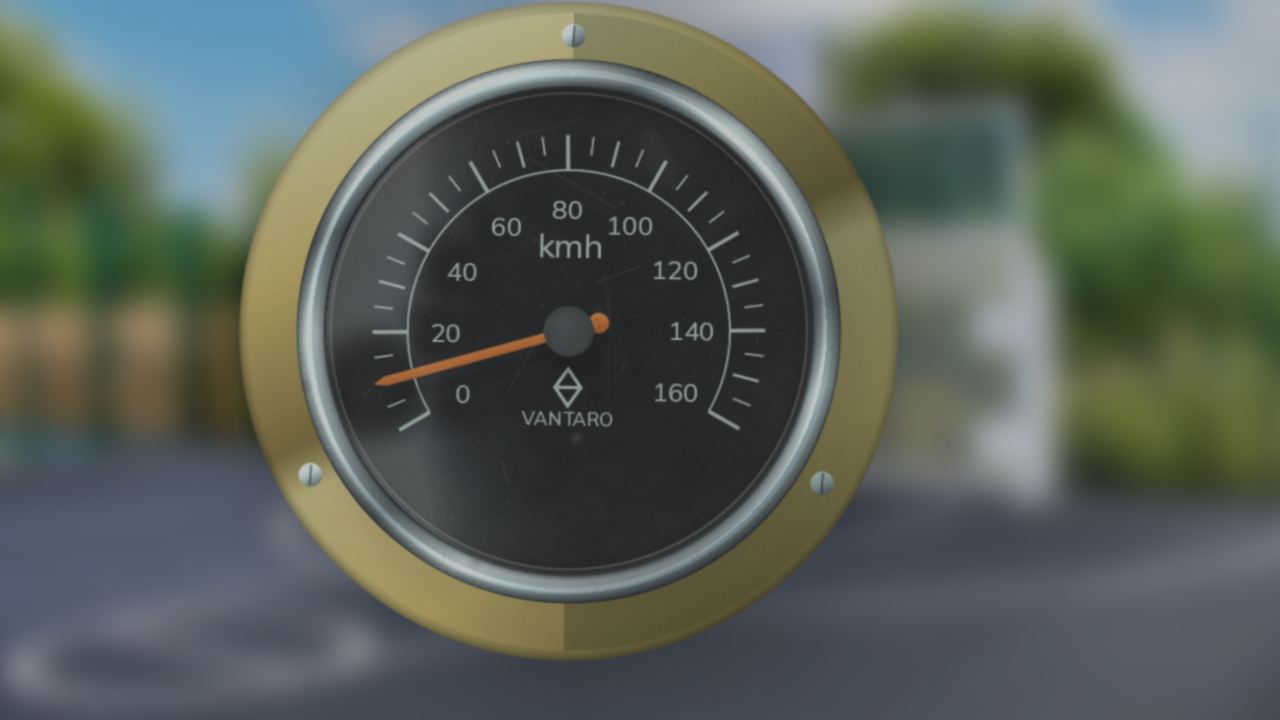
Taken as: 10,km/h
